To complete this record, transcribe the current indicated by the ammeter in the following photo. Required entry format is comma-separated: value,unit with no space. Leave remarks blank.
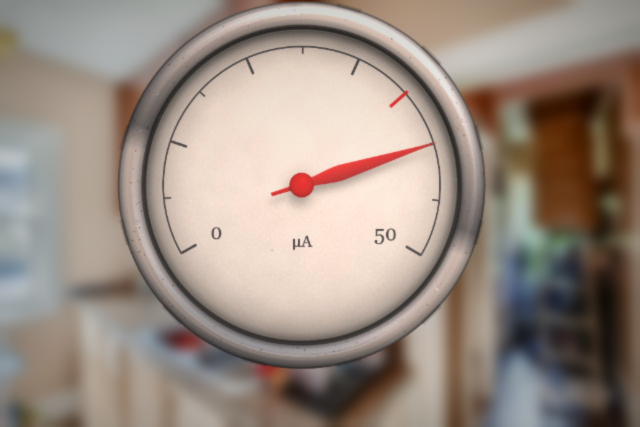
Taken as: 40,µA
